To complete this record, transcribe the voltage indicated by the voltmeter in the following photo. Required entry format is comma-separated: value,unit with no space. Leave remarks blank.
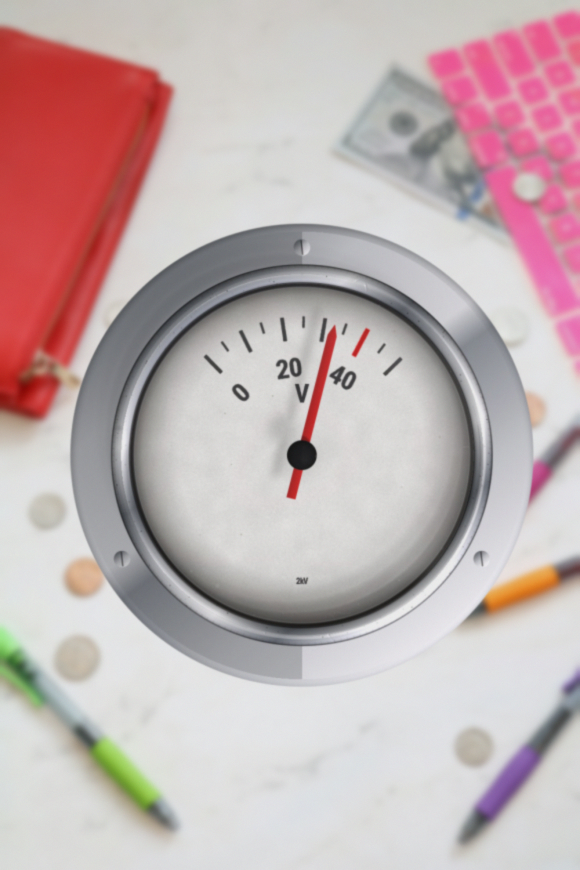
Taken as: 32.5,V
